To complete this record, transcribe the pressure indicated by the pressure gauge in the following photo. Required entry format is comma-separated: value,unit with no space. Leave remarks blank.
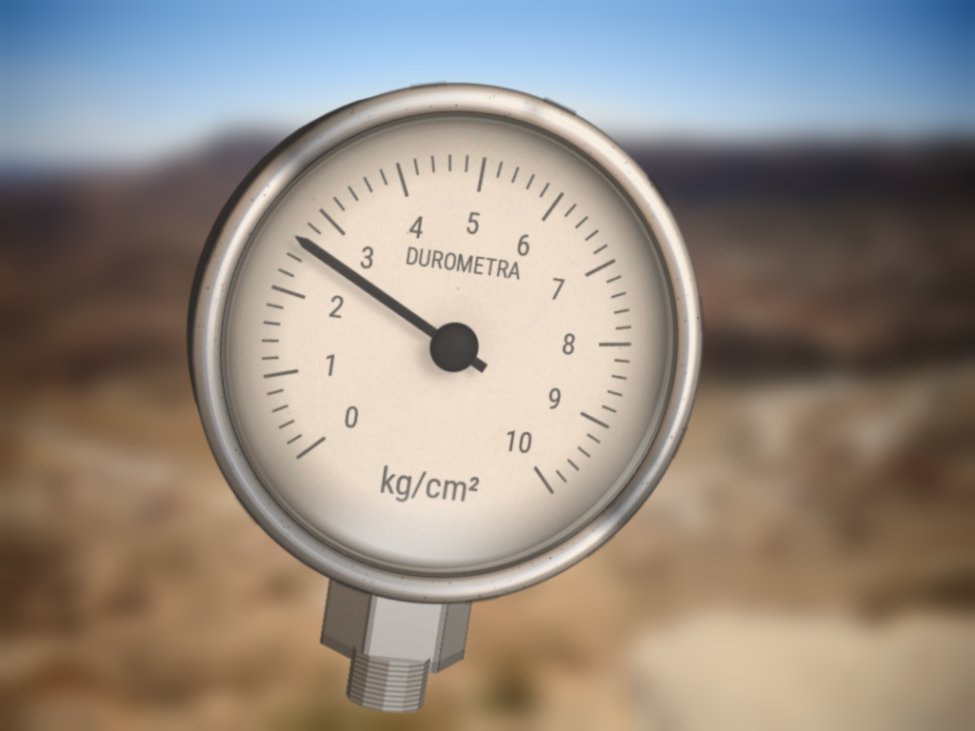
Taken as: 2.6,kg/cm²
